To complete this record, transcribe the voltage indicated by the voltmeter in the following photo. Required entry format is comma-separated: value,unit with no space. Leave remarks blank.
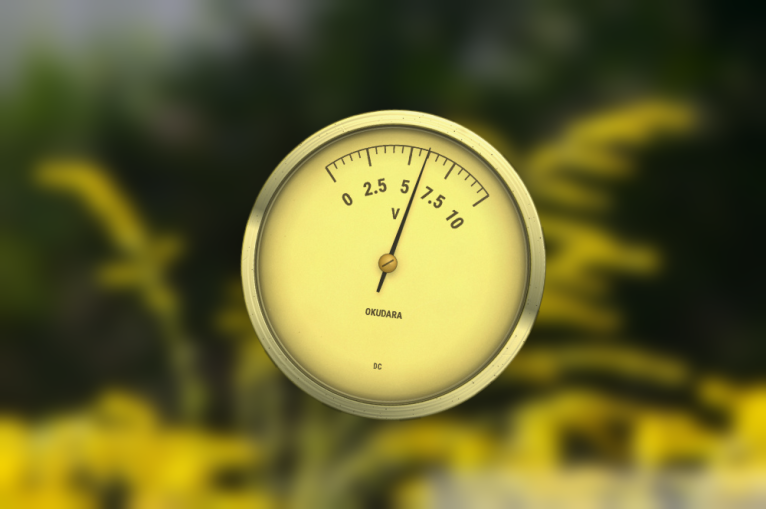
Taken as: 6,V
